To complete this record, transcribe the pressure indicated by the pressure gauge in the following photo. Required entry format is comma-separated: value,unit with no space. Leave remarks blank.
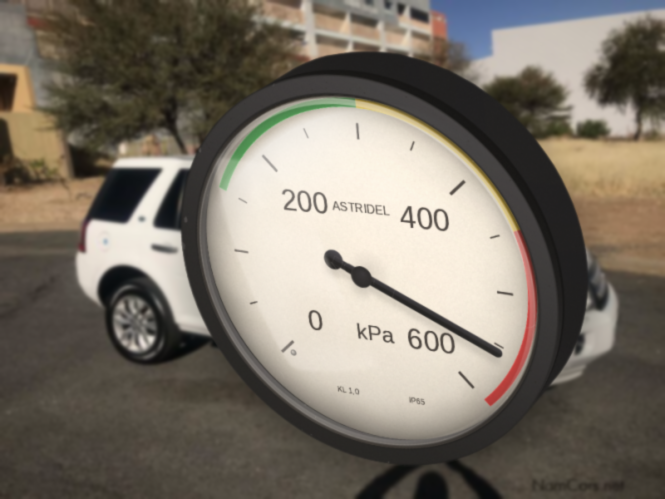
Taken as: 550,kPa
